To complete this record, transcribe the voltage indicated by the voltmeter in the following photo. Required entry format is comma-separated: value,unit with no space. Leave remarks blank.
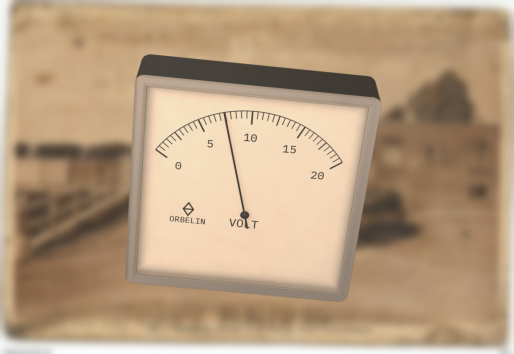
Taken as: 7.5,V
